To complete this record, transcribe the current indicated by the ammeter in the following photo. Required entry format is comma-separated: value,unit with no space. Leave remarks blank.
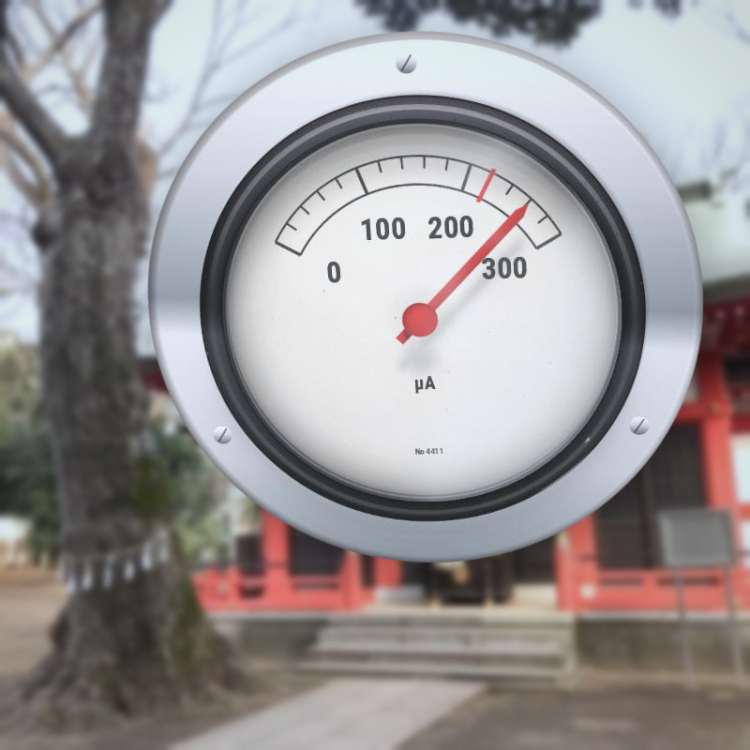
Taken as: 260,µA
